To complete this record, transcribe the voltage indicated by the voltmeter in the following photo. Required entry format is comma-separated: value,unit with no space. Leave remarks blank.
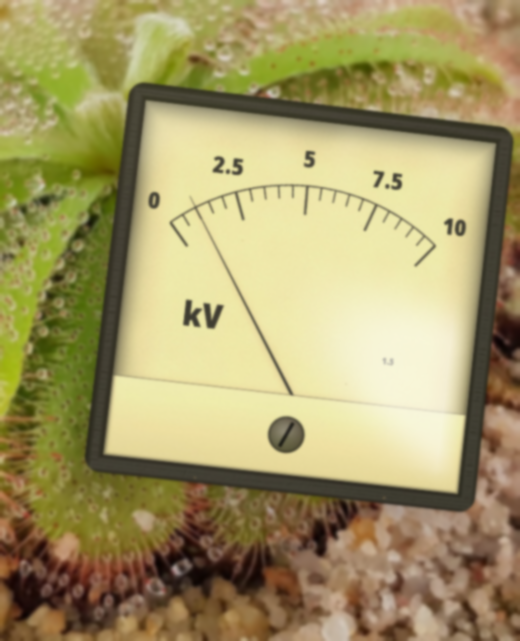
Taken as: 1,kV
